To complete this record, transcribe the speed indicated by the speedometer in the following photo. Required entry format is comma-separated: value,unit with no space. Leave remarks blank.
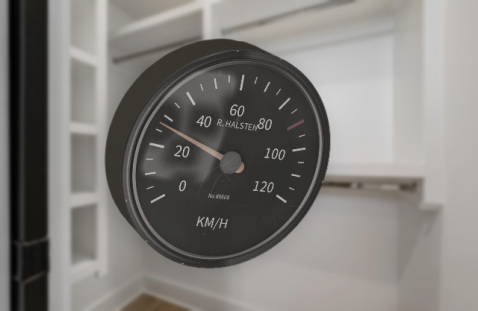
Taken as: 27.5,km/h
